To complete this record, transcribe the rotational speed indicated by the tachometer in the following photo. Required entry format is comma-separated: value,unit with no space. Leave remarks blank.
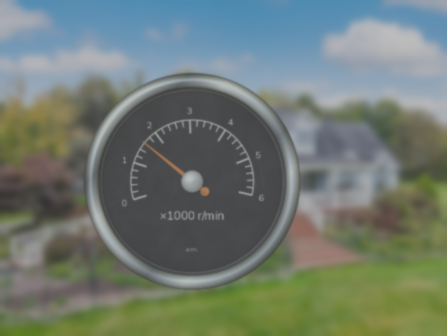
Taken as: 1600,rpm
